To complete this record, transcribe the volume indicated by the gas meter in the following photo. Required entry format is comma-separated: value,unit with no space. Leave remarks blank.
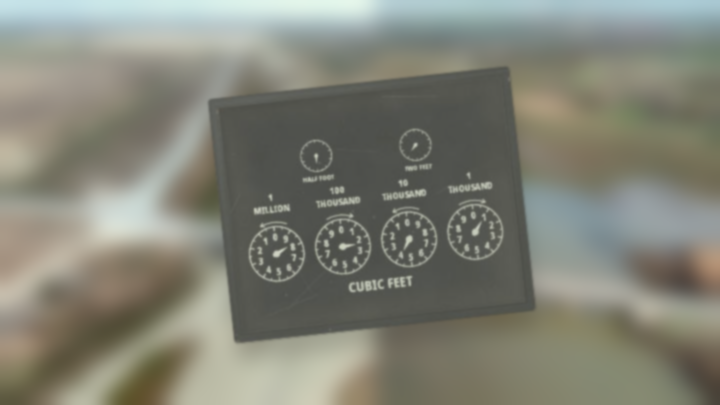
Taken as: 824100,ft³
